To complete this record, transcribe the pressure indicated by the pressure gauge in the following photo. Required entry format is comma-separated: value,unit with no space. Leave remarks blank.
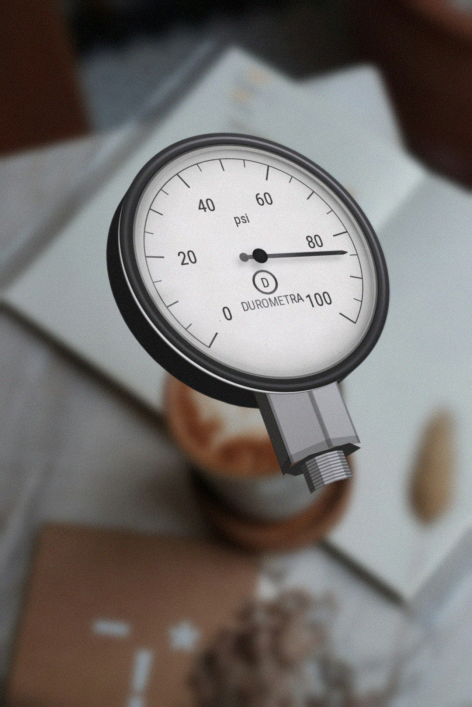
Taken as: 85,psi
